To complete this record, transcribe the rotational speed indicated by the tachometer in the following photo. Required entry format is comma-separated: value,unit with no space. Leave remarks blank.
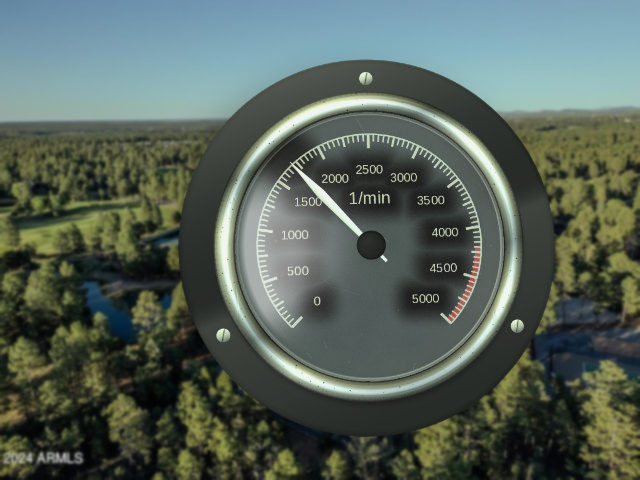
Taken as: 1700,rpm
